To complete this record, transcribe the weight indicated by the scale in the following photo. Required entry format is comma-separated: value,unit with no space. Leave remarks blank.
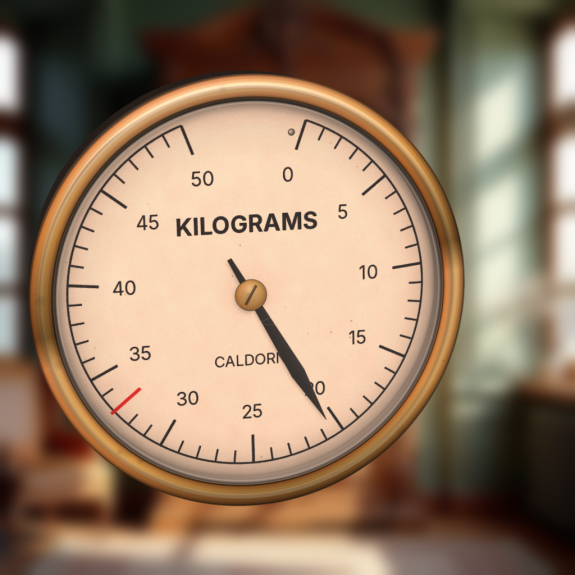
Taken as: 20.5,kg
